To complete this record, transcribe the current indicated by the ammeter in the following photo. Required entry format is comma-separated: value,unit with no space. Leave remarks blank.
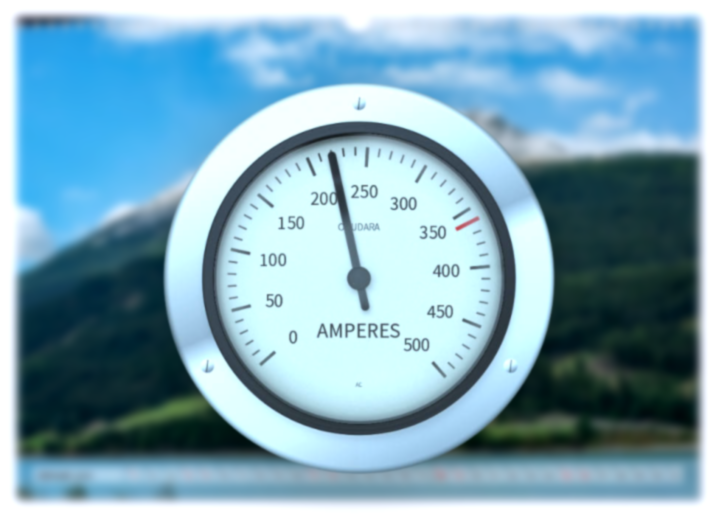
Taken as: 220,A
